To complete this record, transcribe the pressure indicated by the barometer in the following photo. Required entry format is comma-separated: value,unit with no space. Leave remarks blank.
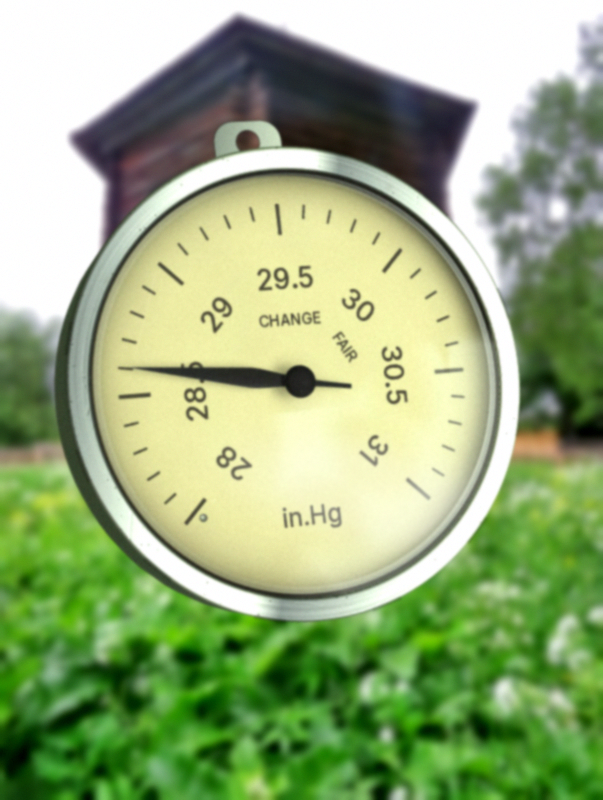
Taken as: 28.6,inHg
